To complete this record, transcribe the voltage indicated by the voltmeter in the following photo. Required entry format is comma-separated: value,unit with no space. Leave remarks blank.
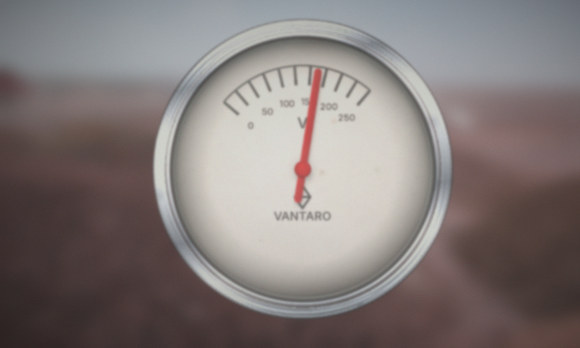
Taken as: 162.5,V
